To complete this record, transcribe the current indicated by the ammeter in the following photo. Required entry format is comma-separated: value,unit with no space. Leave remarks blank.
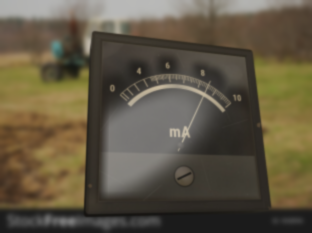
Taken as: 8.5,mA
